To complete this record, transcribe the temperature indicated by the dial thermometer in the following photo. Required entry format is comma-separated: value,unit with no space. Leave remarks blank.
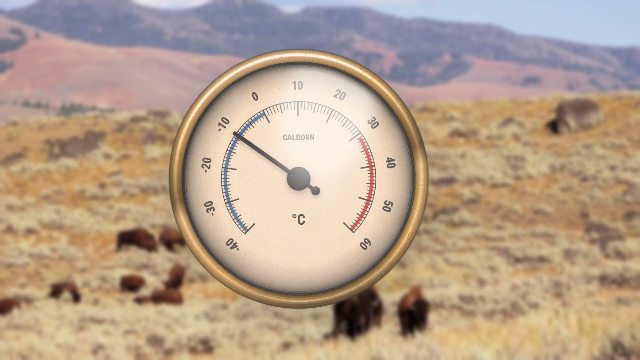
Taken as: -10,°C
